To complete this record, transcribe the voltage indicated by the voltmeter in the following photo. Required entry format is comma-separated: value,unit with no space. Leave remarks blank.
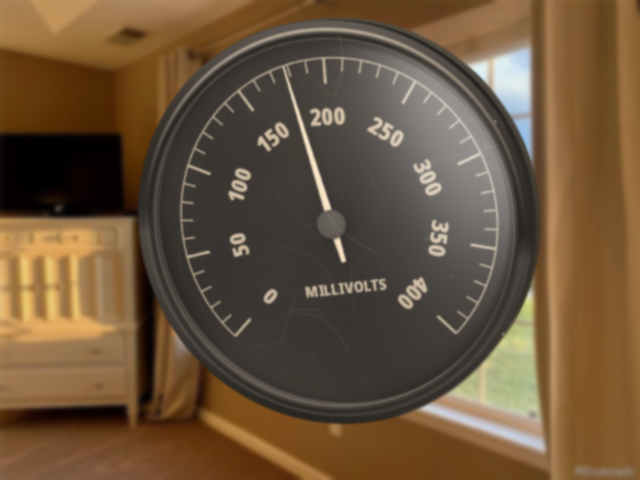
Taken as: 180,mV
